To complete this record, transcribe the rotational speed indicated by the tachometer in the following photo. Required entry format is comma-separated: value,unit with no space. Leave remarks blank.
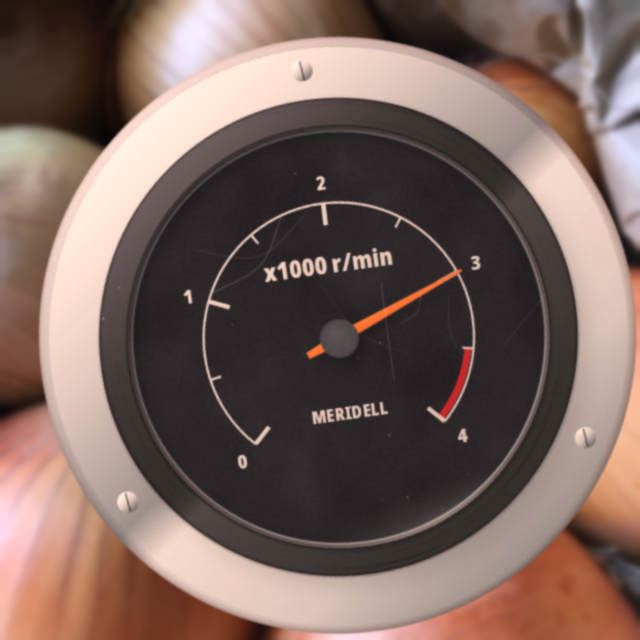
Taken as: 3000,rpm
